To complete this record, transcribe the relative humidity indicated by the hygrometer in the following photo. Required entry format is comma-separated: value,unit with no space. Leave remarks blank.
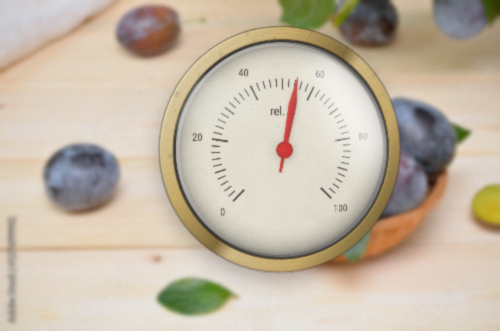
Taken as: 54,%
